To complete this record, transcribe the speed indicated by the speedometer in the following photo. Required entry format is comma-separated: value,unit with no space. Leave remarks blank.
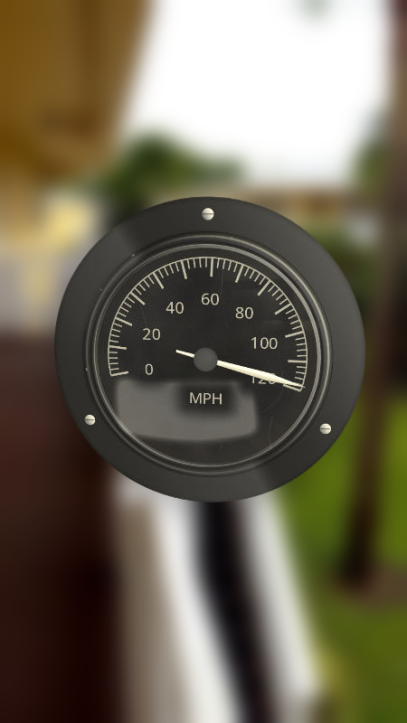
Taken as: 118,mph
